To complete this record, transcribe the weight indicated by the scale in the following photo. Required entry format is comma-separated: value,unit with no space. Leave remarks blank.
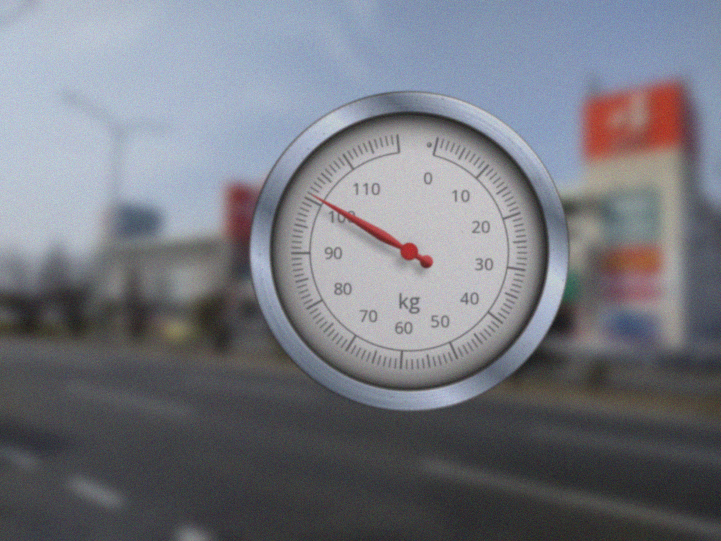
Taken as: 101,kg
